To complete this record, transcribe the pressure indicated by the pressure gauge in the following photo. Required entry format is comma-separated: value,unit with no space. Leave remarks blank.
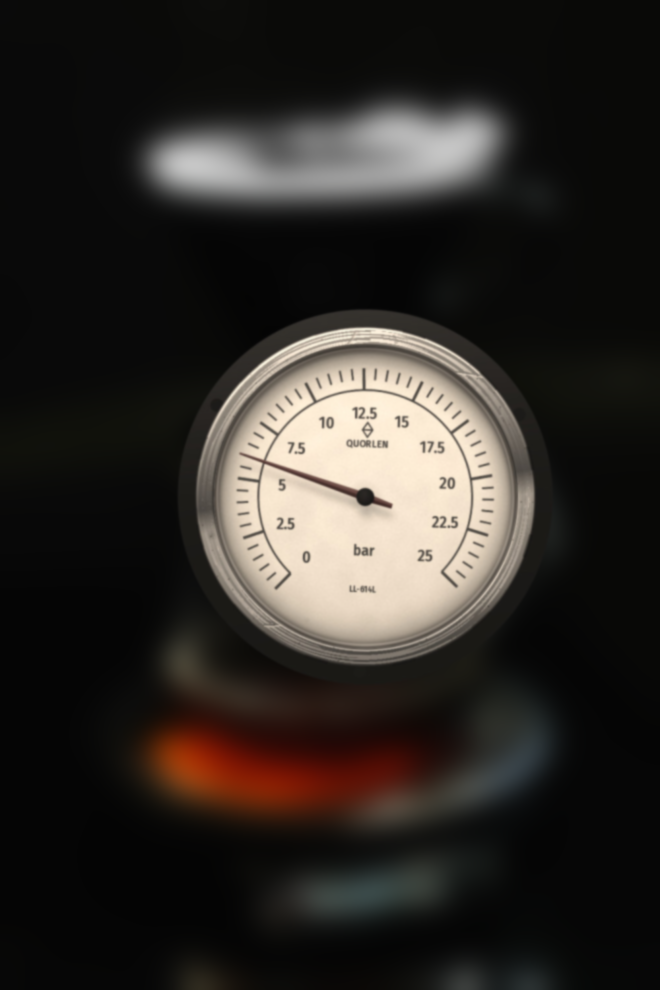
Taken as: 6,bar
